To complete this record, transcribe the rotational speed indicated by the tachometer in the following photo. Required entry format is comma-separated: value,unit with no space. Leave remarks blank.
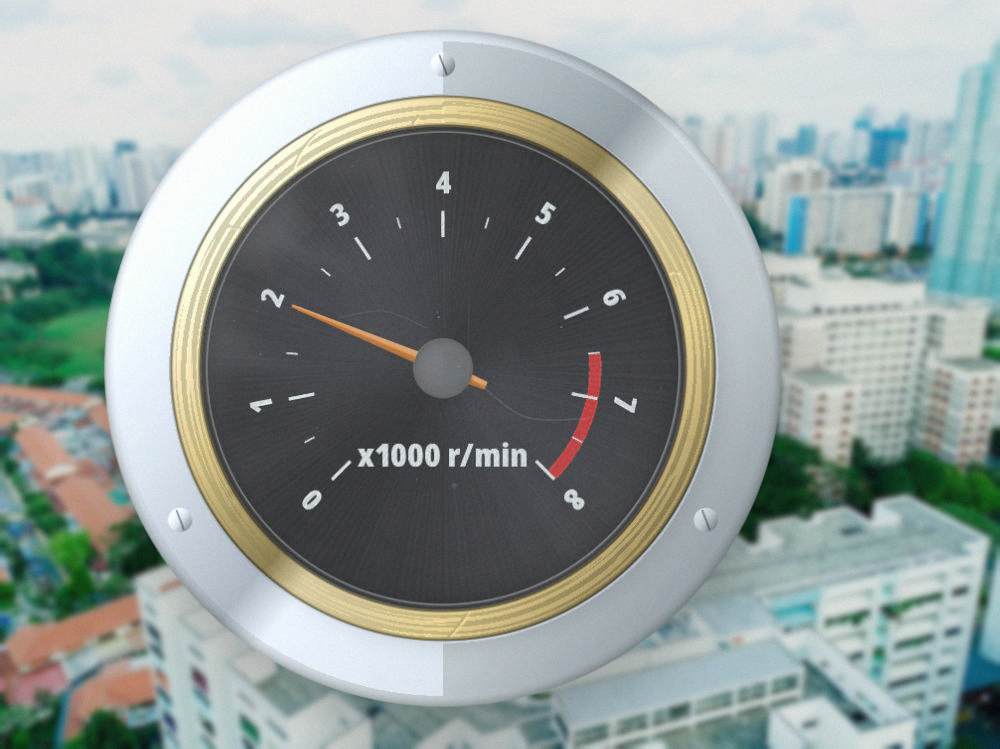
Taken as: 2000,rpm
